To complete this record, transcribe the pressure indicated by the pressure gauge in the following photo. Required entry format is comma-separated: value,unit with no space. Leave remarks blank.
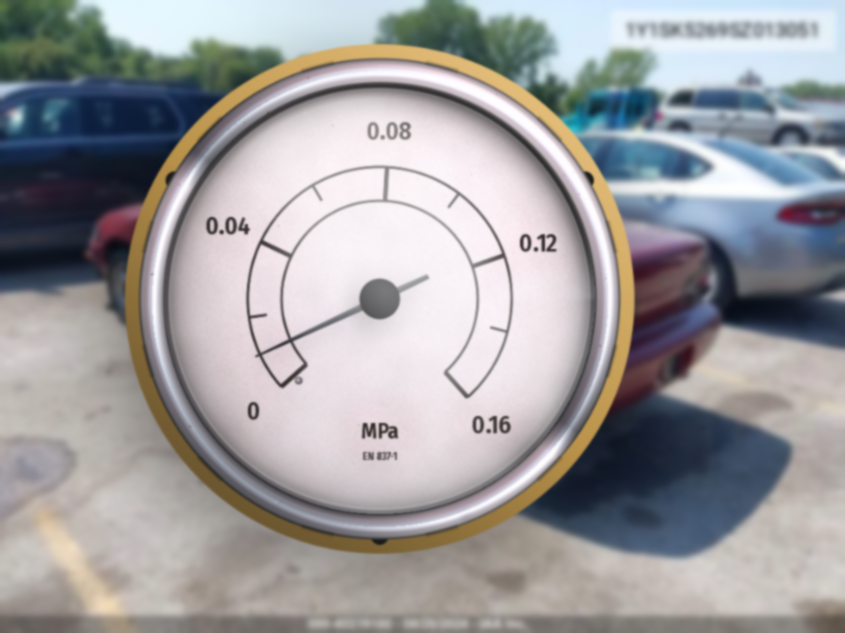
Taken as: 0.01,MPa
